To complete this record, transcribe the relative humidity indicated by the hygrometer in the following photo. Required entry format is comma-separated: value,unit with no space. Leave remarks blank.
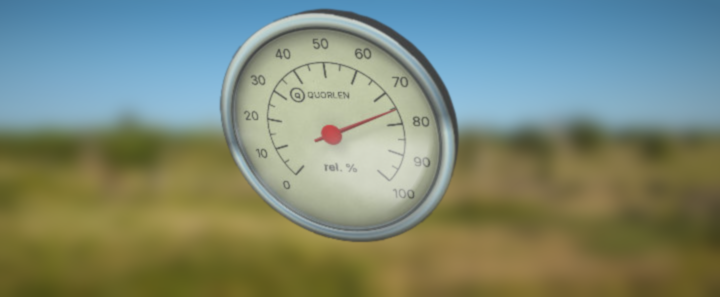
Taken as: 75,%
